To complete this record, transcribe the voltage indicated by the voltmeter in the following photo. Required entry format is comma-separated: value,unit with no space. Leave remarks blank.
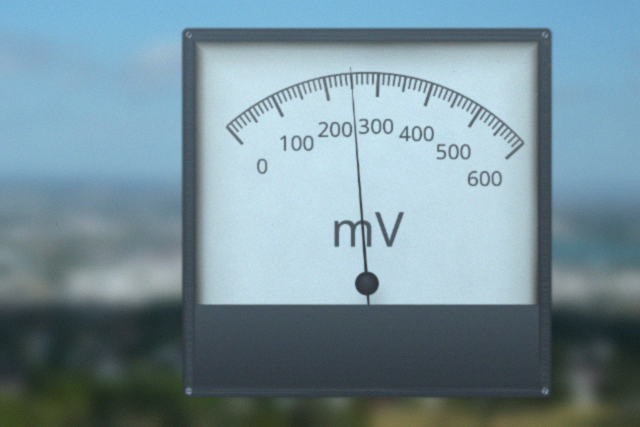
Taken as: 250,mV
